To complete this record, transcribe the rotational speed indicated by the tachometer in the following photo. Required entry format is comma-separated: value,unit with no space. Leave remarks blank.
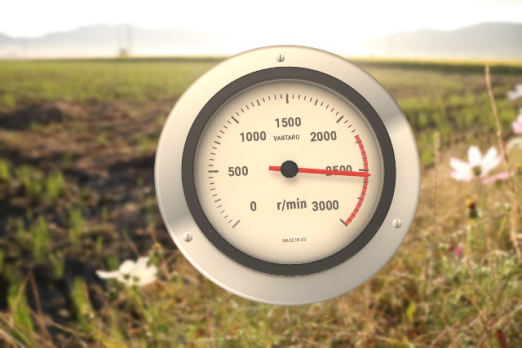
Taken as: 2550,rpm
